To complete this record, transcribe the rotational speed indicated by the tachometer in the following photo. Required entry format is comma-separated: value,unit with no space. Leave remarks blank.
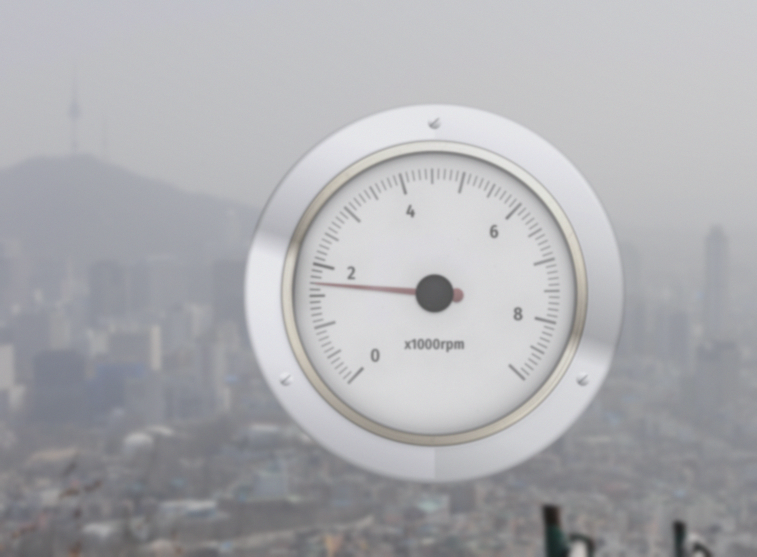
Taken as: 1700,rpm
